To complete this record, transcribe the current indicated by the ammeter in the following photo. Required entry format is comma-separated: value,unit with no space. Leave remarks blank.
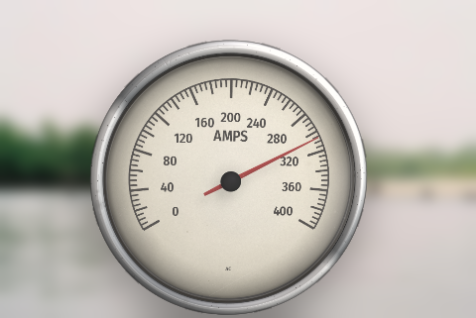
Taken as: 305,A
